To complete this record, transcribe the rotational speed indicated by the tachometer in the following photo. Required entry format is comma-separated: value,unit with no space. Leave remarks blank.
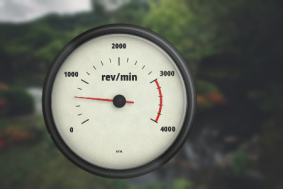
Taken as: 600,rpm
